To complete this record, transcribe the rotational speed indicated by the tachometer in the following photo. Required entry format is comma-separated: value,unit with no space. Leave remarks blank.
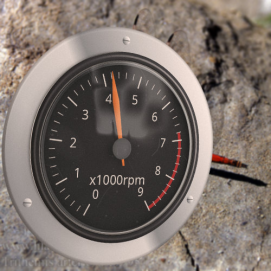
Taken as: 4200,rpm
